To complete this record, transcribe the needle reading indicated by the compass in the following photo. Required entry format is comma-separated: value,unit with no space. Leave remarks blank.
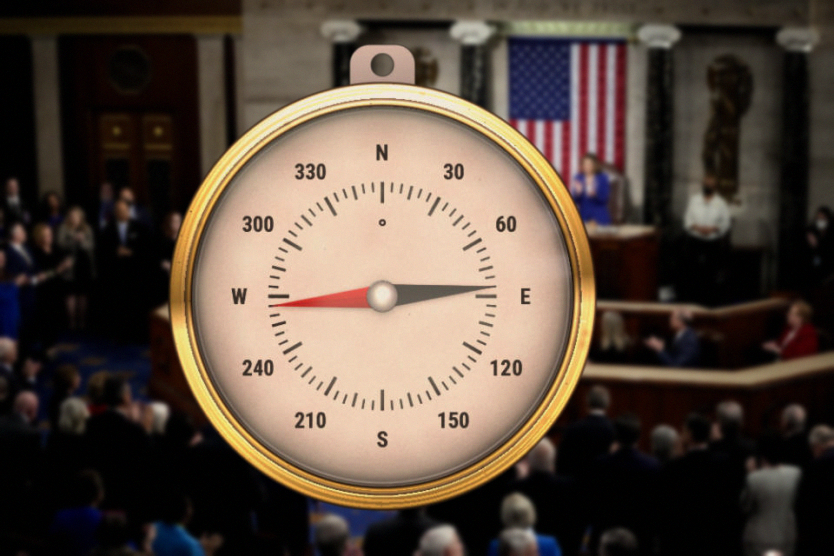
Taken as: 265,°
